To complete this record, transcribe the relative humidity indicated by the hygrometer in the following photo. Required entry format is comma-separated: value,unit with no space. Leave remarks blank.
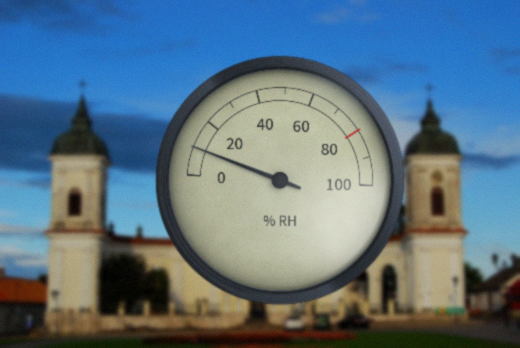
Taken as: 10,%
